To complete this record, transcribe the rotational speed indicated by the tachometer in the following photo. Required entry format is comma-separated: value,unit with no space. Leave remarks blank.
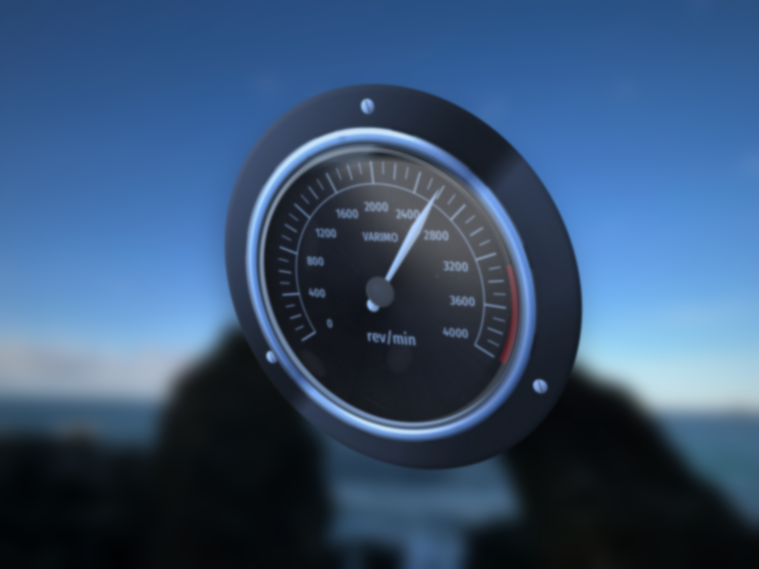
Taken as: 2600,rpm
